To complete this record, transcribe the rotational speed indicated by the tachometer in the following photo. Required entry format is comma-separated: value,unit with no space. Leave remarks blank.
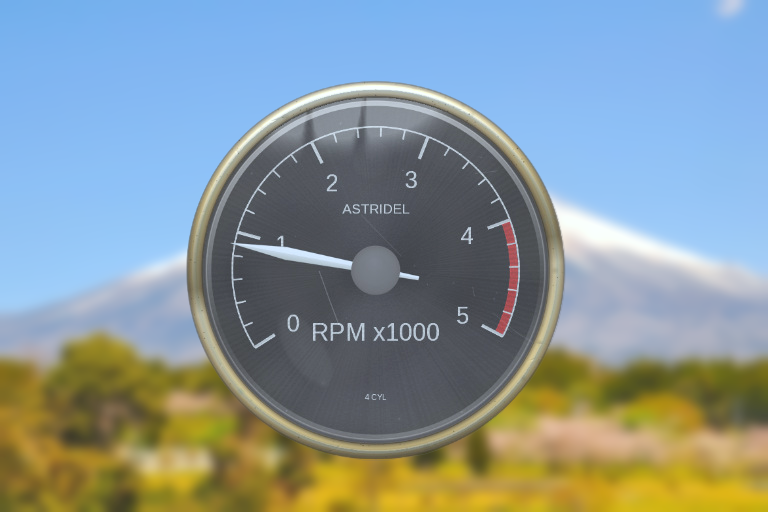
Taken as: 900,rpm
